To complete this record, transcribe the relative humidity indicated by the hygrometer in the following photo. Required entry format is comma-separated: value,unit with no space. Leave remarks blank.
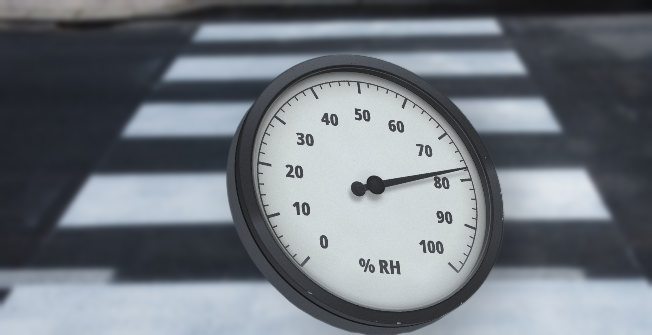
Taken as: 78,%
